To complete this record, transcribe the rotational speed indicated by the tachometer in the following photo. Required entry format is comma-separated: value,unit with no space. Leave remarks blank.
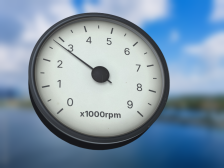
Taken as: 2750,rpm
